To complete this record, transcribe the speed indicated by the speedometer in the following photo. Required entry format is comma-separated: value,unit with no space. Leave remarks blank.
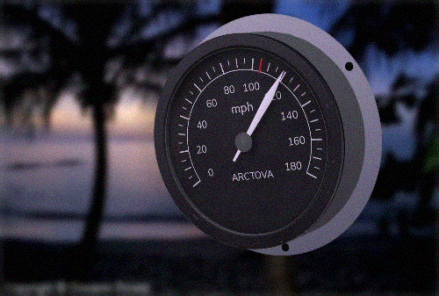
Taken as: 120,mph
